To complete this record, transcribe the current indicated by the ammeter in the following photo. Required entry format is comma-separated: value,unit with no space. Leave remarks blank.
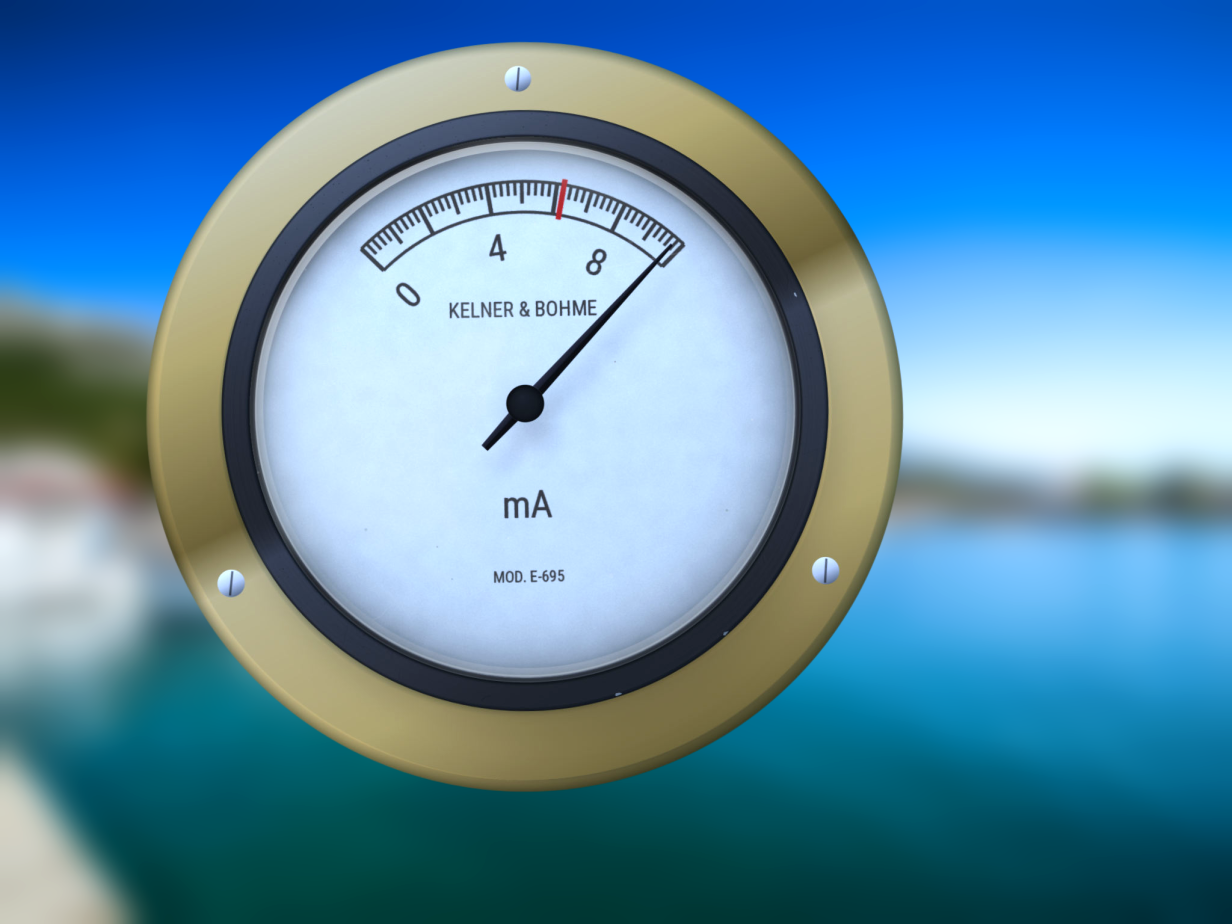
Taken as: 9.8,mA
